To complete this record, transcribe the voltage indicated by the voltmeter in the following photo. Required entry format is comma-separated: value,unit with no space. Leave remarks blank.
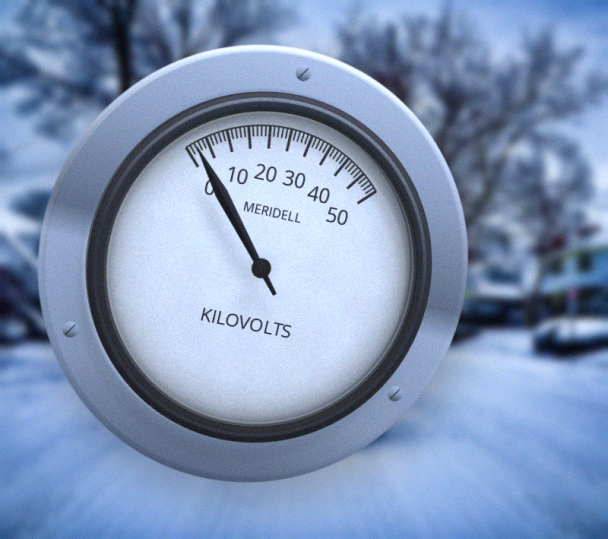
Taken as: 2,kV
